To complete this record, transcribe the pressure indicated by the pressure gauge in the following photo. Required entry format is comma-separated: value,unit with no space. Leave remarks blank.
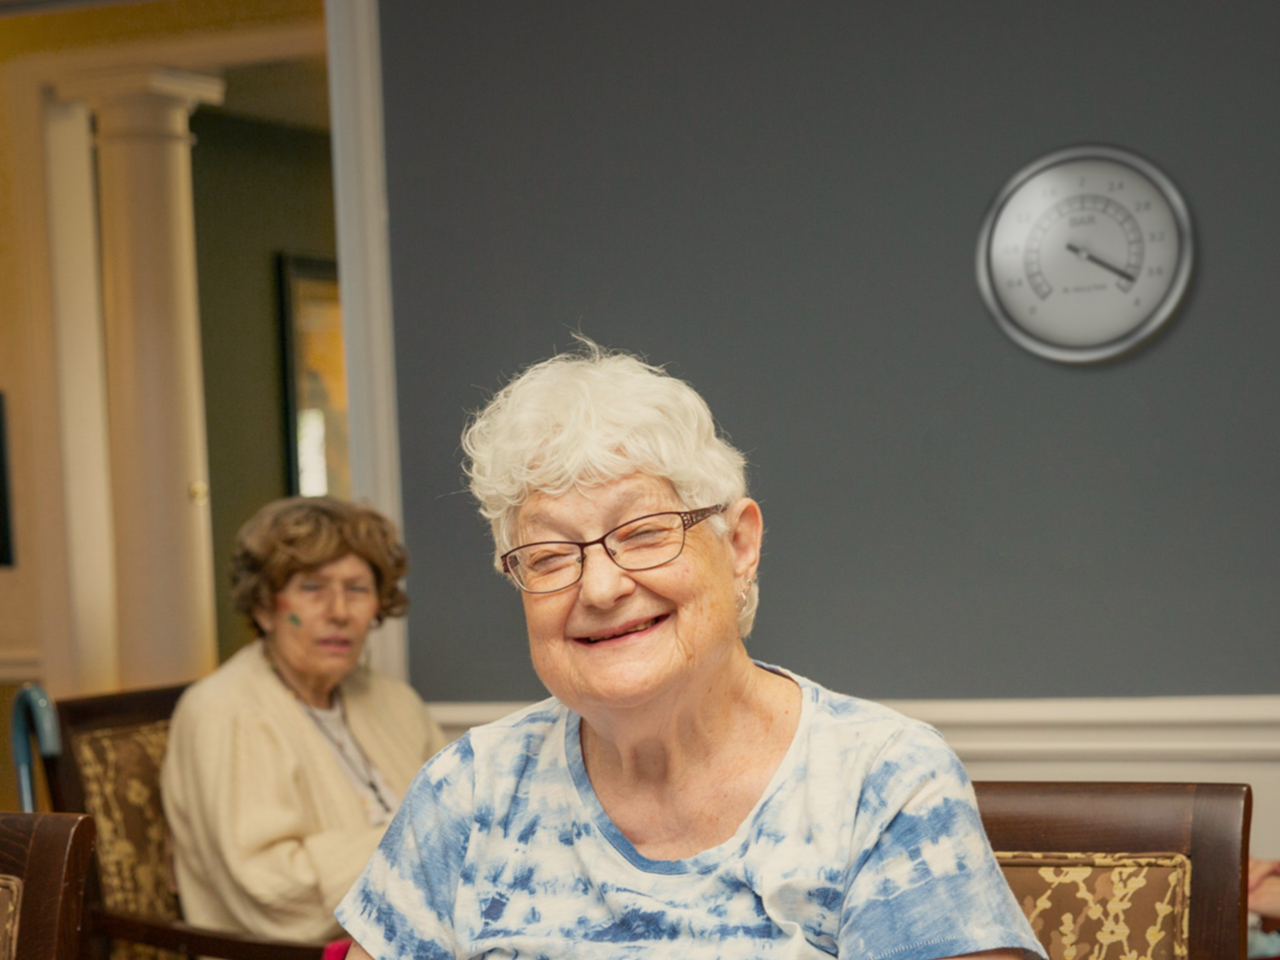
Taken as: 3.8,bar
